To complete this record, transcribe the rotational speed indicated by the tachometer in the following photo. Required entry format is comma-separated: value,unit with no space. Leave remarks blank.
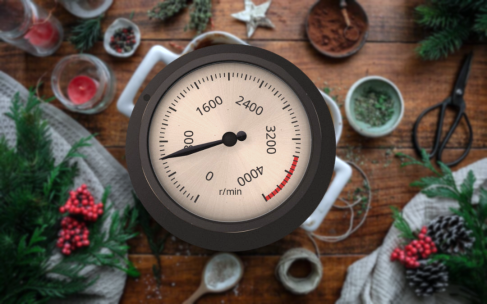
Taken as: 600,rpm
